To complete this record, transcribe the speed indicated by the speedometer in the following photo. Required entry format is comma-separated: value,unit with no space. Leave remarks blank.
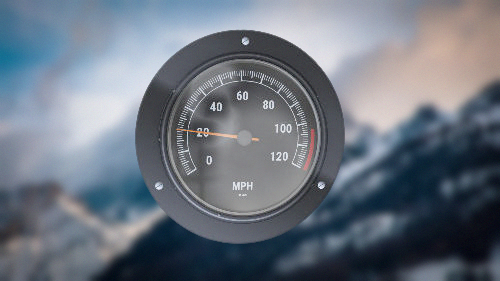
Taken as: 20,mph
